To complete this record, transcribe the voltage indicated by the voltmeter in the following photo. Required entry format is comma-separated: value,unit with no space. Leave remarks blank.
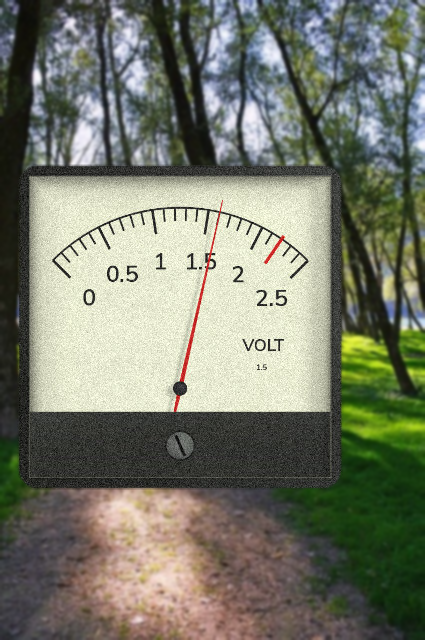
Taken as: 1.6,V
